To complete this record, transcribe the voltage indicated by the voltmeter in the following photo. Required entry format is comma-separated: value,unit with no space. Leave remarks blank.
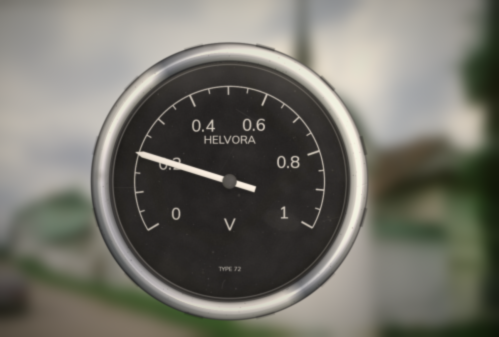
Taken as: 0.2,V
